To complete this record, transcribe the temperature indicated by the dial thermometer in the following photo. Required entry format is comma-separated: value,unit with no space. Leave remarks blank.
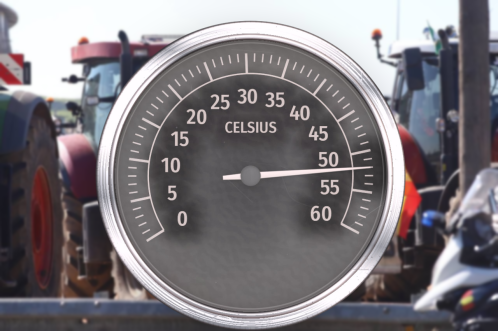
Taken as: 52,°C
